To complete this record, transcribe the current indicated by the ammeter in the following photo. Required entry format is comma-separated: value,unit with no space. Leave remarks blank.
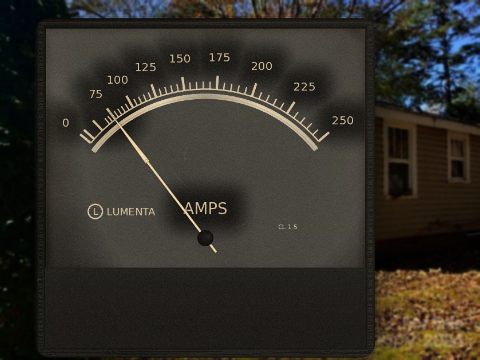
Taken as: 75,A
